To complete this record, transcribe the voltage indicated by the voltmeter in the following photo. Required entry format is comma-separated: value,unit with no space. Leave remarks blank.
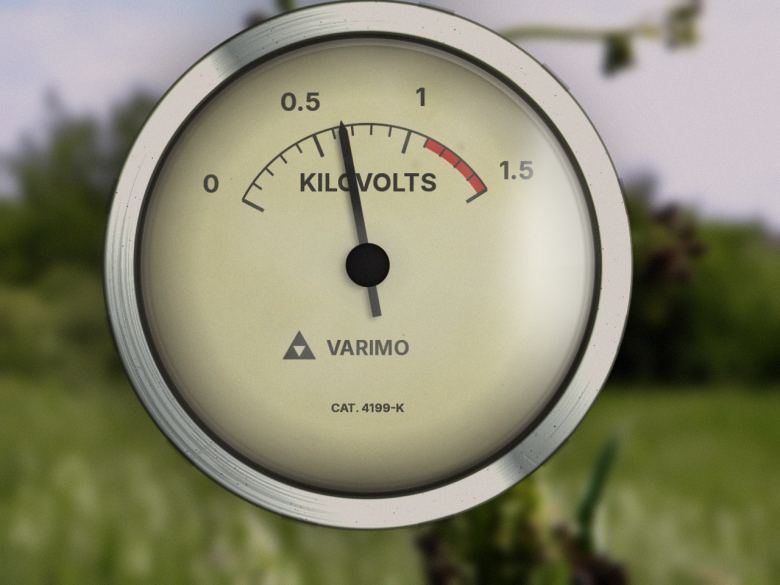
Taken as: 0.65,kV
